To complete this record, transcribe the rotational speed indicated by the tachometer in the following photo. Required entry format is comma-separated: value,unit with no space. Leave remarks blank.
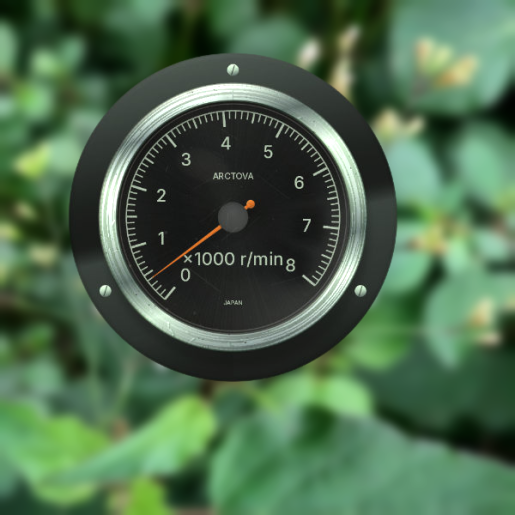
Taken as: 400,rpm
